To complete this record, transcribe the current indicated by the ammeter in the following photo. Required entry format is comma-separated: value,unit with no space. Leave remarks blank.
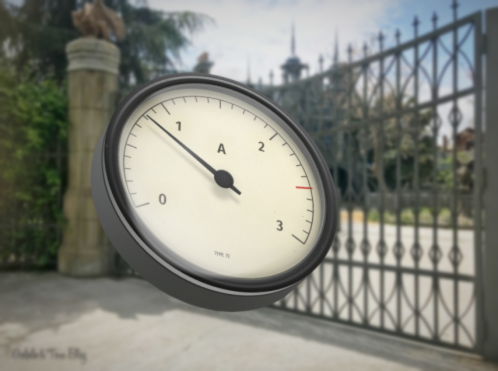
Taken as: 0.8,A
